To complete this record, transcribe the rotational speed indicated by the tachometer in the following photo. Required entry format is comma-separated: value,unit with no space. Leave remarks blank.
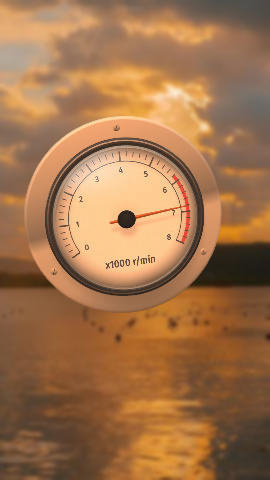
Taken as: 6800,rpm
